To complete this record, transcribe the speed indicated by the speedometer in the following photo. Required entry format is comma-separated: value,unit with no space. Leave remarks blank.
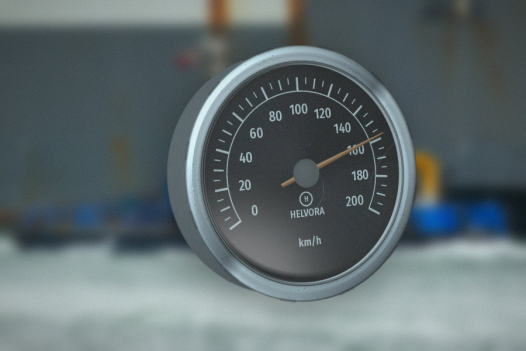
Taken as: 157.5,km/h
